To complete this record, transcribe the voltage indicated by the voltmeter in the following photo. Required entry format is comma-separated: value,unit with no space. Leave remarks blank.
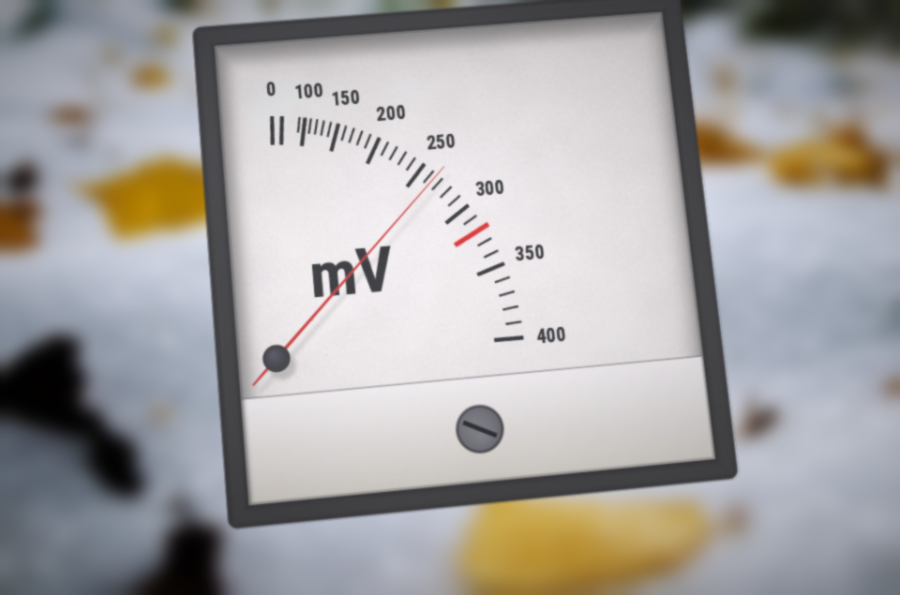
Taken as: 265,mV
